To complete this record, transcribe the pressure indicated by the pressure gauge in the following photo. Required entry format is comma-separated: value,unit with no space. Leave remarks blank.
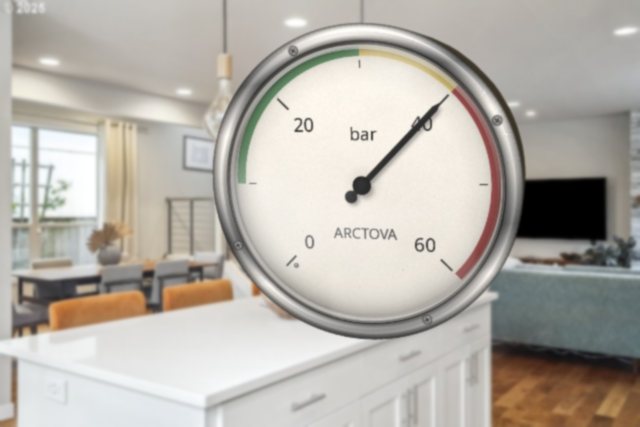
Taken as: 40,bar
